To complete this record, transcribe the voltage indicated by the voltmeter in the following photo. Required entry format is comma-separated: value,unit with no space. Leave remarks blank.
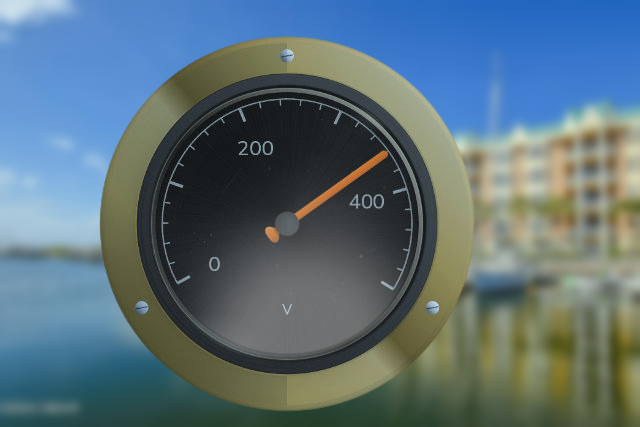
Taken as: 360,V
